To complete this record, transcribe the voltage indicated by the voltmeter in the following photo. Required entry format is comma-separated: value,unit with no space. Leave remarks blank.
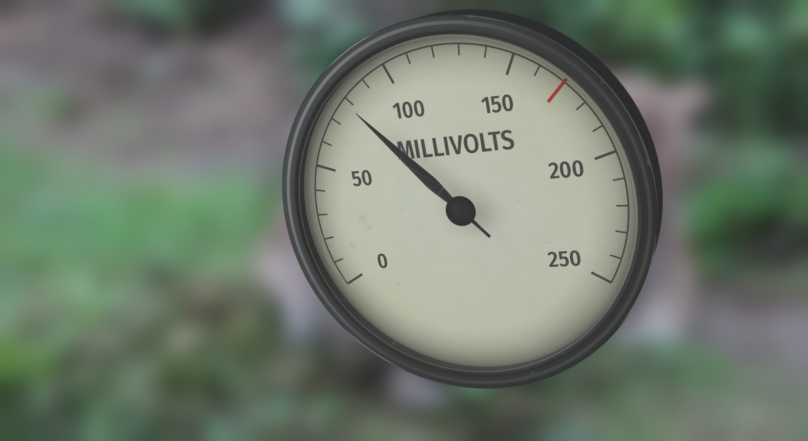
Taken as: 80,mV
